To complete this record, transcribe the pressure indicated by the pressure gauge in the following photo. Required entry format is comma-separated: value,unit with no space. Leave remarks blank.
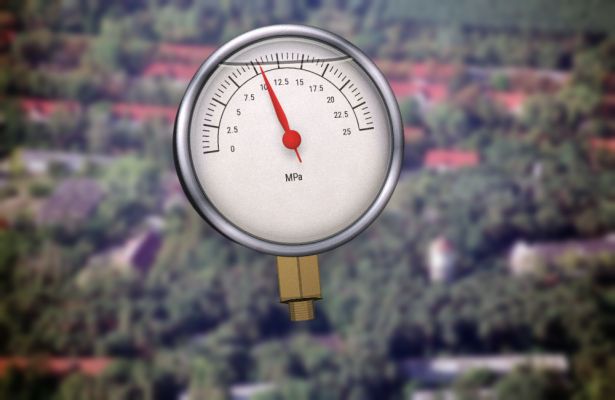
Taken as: 10.5,MPa
